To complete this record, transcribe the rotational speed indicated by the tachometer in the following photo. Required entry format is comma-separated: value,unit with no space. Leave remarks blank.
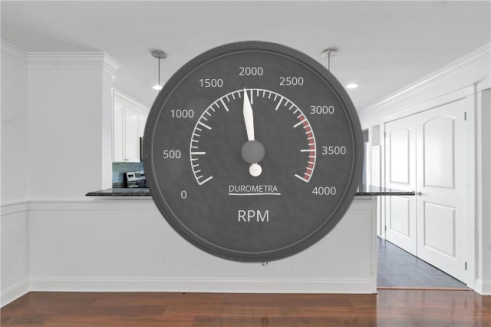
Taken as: 1900,rpm
